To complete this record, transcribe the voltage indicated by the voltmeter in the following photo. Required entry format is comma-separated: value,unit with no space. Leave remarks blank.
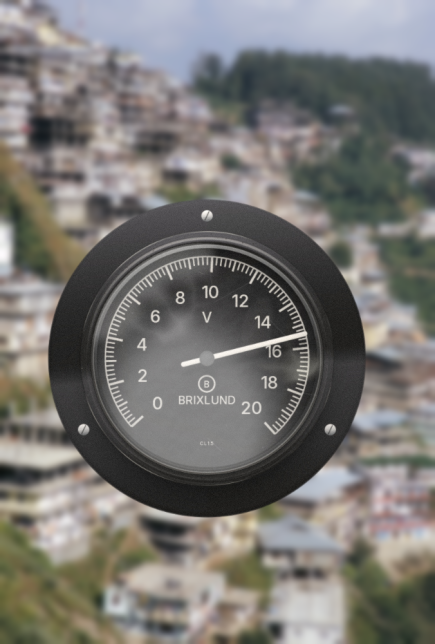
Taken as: 15.4,V
